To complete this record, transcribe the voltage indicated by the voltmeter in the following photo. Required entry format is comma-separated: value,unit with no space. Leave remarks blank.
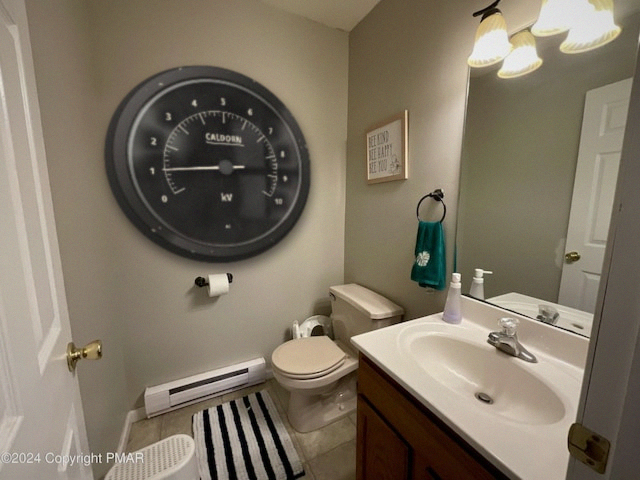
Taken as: 1,kV
